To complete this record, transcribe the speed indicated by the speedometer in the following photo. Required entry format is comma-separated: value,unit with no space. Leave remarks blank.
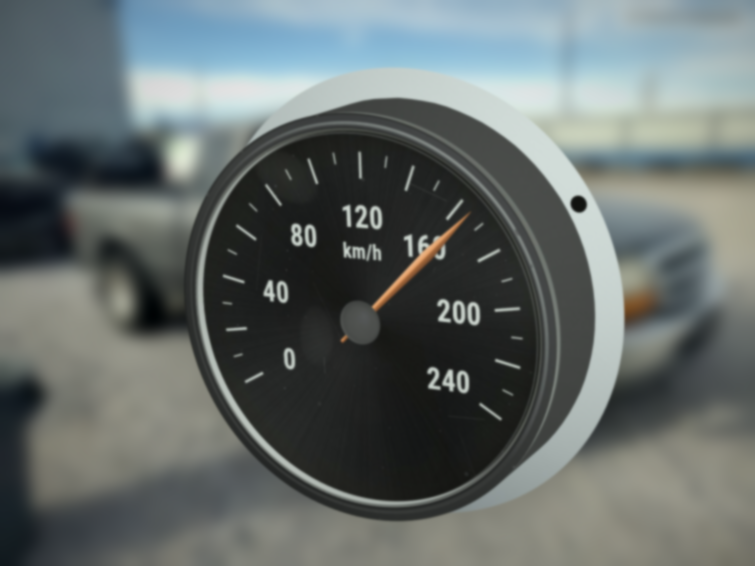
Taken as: 165,km/h
